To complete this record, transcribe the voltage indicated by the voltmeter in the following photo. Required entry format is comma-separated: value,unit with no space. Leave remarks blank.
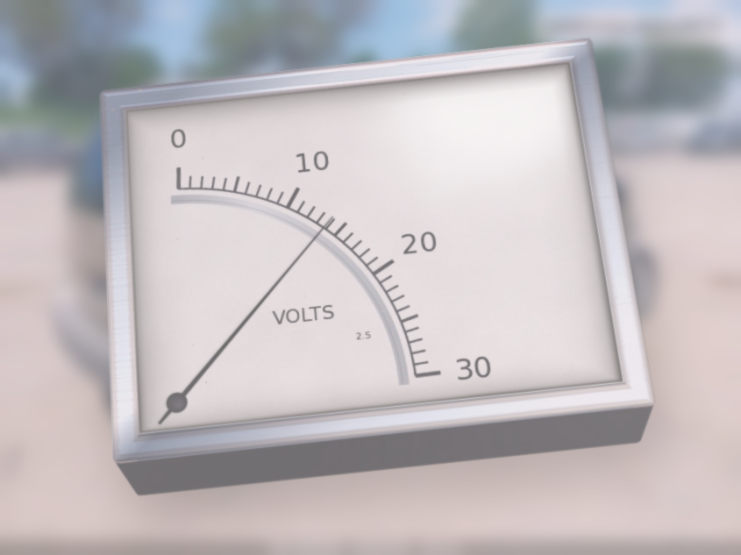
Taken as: 14,V
